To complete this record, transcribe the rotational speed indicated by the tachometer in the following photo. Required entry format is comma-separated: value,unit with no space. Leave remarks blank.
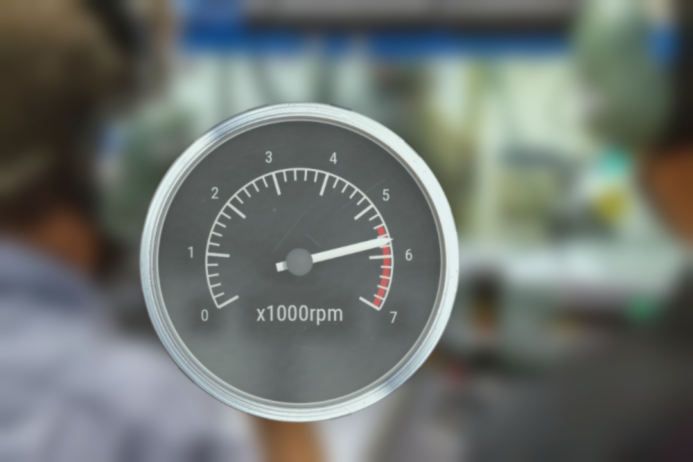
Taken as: 5700,rpm
